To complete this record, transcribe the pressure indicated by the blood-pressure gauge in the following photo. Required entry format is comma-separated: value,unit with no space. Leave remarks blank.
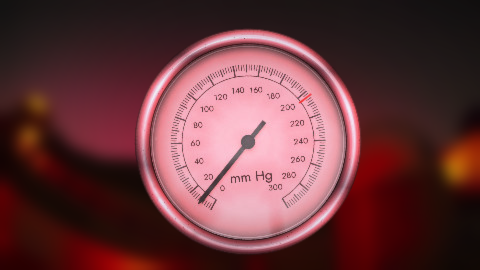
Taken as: 10,mmHg
